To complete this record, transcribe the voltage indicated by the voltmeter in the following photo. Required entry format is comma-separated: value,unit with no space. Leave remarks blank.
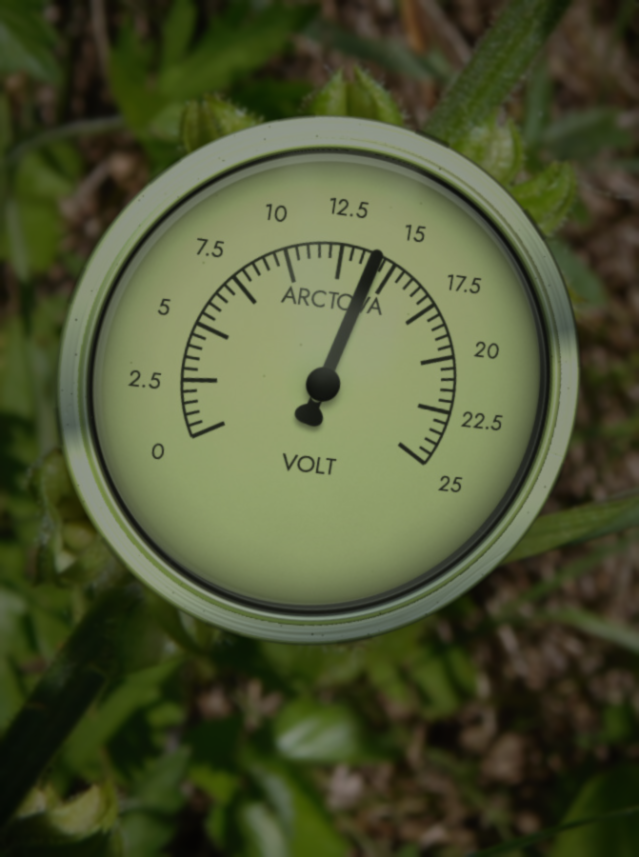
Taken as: 14,V
